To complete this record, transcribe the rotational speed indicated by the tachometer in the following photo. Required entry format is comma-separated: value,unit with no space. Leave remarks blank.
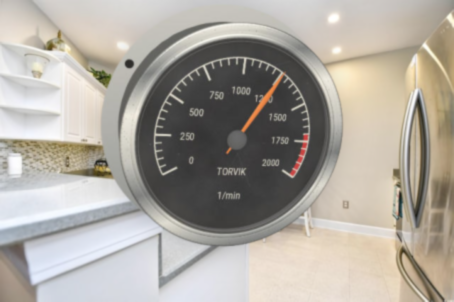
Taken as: 1250,rpm
